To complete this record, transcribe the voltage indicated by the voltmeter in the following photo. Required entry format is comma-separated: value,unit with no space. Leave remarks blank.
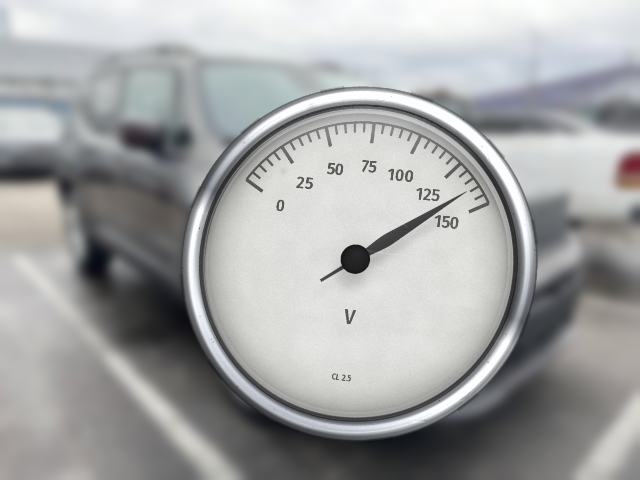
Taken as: 140,V
